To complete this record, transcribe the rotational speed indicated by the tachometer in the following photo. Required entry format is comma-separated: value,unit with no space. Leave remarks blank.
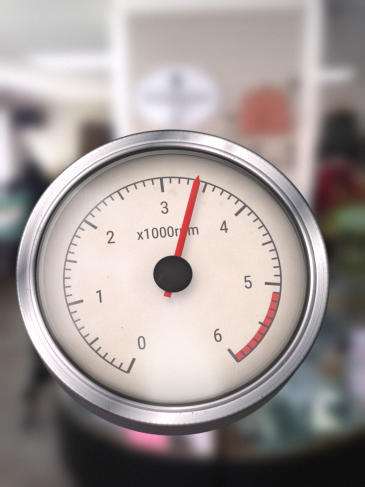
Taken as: 3400,rpm
